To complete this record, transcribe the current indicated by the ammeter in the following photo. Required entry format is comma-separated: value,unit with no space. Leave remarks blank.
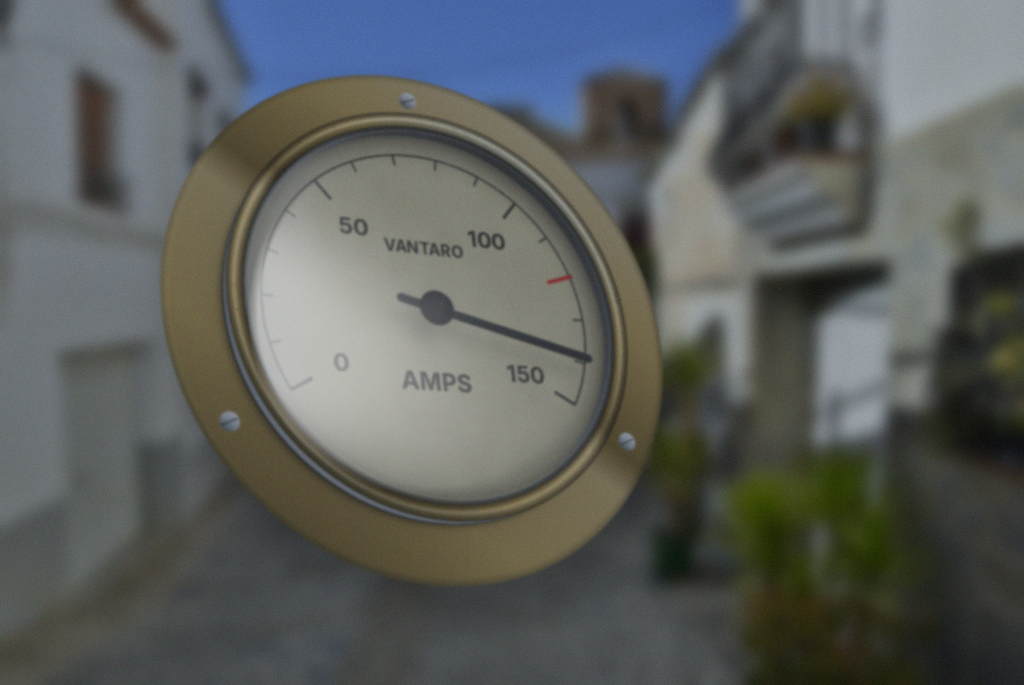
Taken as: 140,A
